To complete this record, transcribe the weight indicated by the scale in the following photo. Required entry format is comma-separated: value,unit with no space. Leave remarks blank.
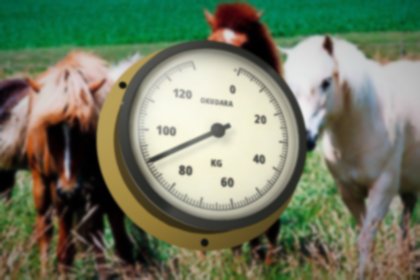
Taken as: 90,kg
